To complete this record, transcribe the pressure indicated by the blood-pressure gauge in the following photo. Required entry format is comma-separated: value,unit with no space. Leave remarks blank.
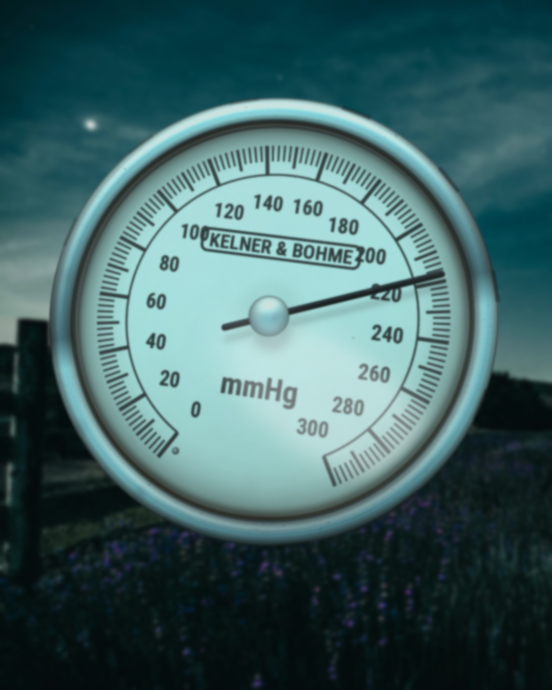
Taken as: 218,mmHg
